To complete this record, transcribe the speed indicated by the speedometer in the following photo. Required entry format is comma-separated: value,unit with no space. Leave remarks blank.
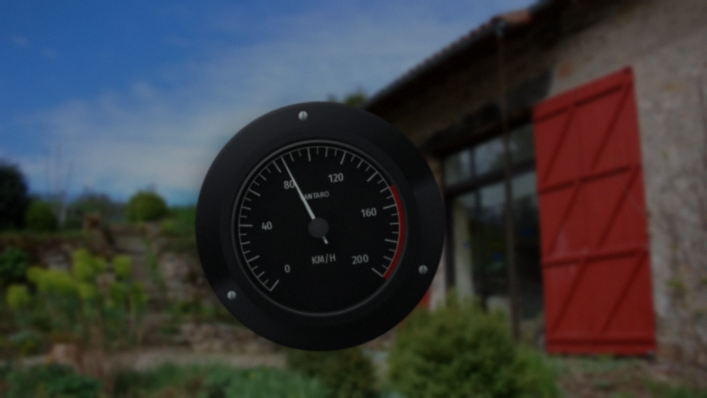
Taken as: 85,km/h
